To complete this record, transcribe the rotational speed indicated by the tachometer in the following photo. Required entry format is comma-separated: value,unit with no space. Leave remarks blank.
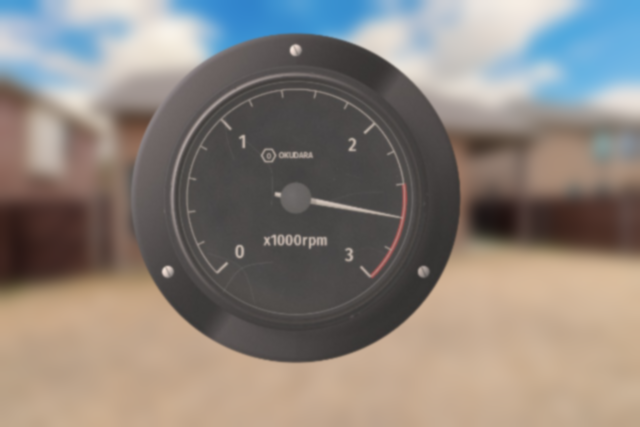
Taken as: 2600,rpm
